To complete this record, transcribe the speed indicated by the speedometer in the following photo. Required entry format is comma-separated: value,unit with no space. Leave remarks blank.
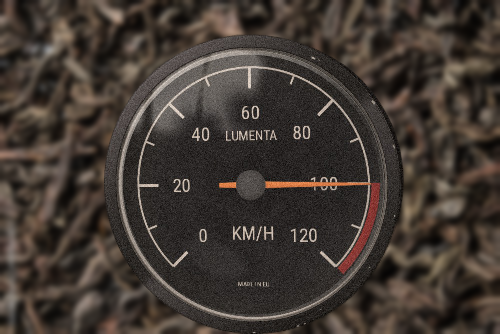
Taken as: 100,km/h
